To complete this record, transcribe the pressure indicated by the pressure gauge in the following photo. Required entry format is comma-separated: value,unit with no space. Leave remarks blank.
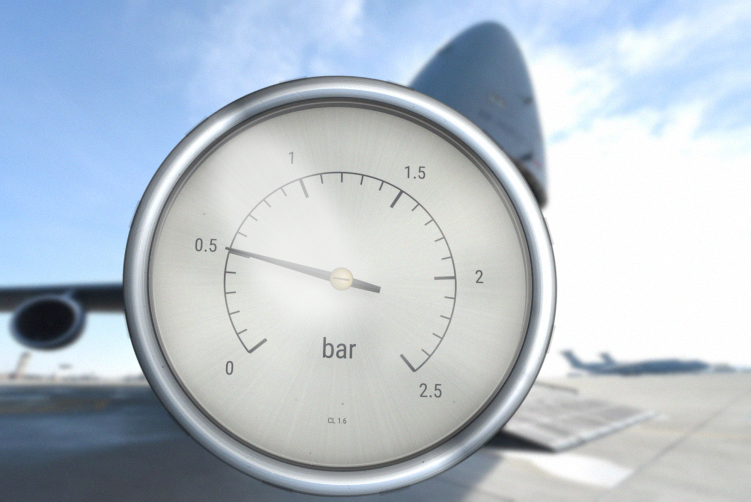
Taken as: 0.5,bar
